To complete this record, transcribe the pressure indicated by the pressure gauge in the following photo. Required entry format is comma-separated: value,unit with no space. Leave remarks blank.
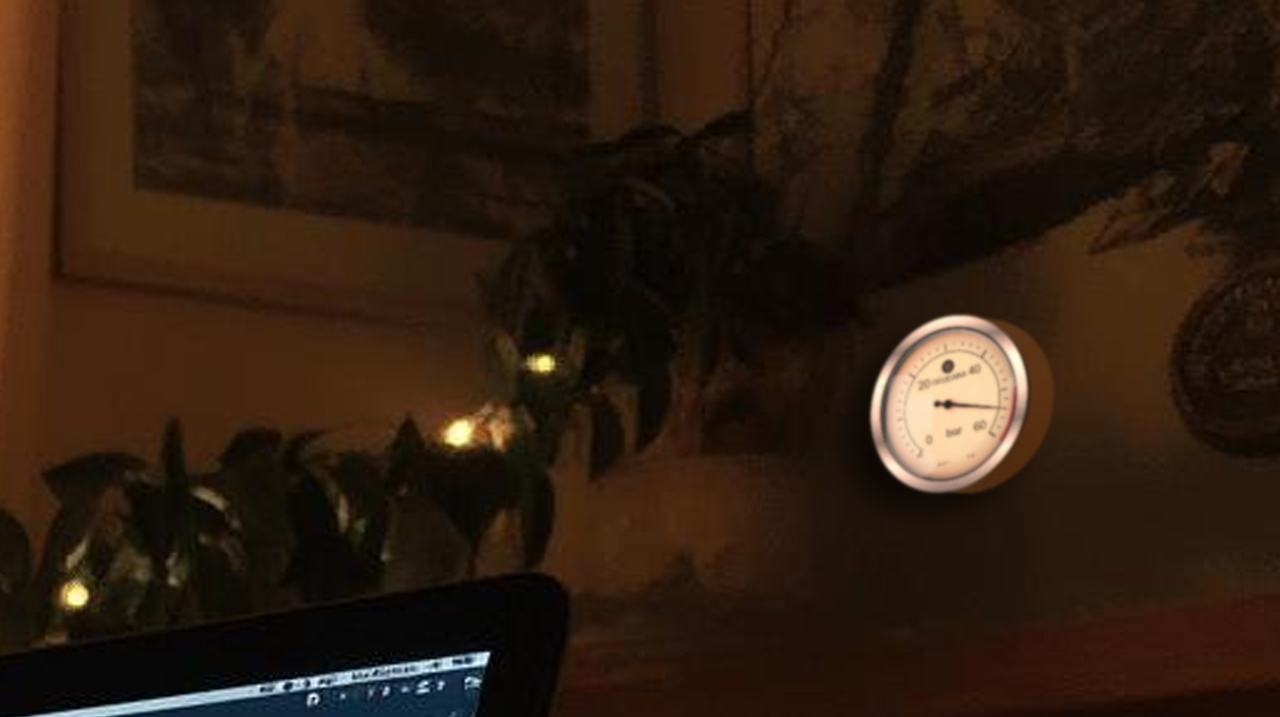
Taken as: 54,bar
